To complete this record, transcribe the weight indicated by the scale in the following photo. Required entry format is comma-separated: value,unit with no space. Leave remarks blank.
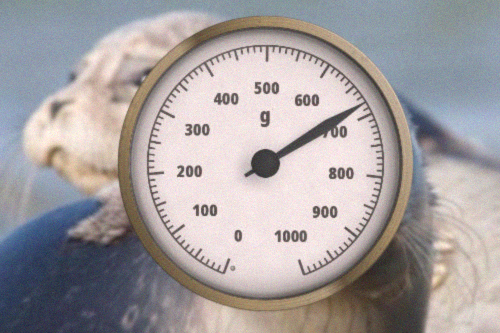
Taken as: 680,g
